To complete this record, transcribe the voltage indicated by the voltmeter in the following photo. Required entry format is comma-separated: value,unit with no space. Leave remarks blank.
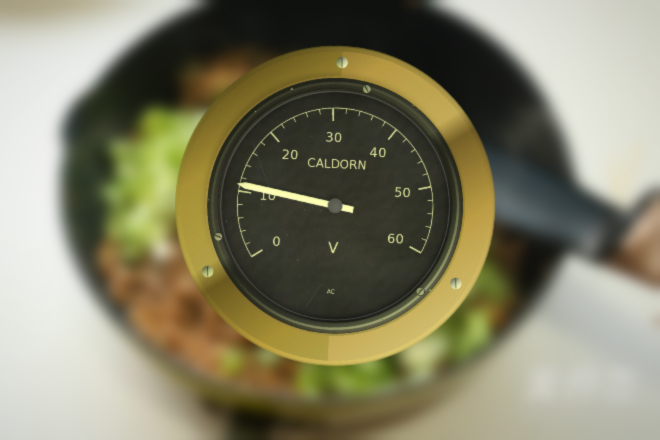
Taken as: 11,V
